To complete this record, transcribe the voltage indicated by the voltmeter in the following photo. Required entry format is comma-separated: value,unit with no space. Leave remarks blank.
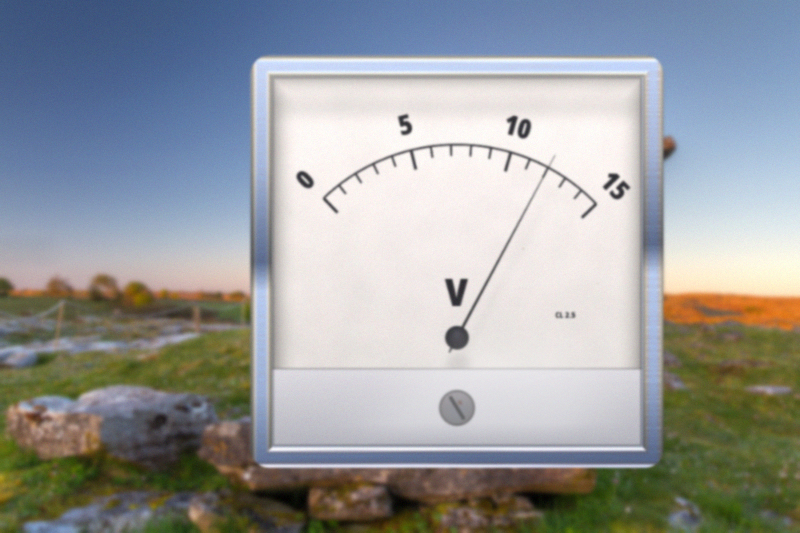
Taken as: 12,V
